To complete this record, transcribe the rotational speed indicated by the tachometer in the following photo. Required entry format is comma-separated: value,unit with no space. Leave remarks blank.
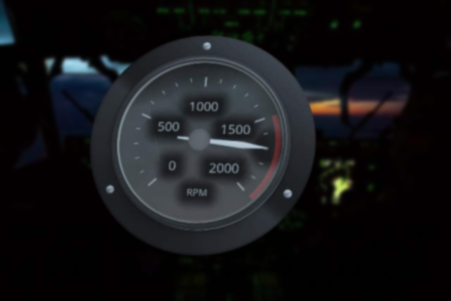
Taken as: 1700,rpm
